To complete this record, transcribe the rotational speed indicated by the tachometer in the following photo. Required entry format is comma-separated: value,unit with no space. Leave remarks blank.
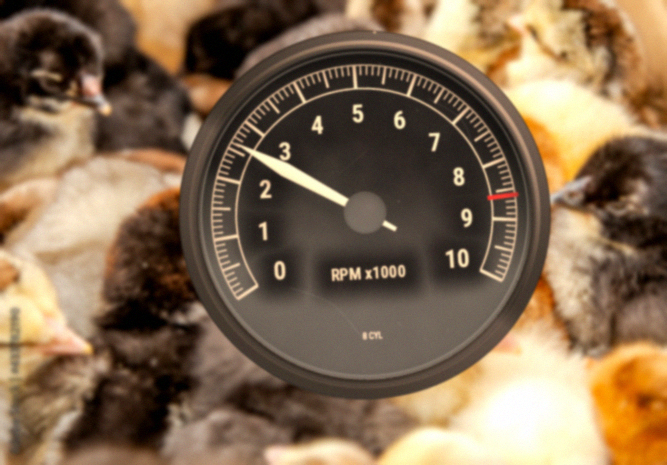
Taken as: 2600,rpm
